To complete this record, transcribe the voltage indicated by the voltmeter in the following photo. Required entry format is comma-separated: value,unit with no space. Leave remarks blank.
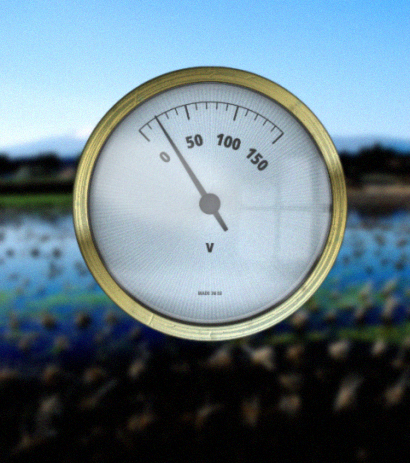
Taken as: 20,V
